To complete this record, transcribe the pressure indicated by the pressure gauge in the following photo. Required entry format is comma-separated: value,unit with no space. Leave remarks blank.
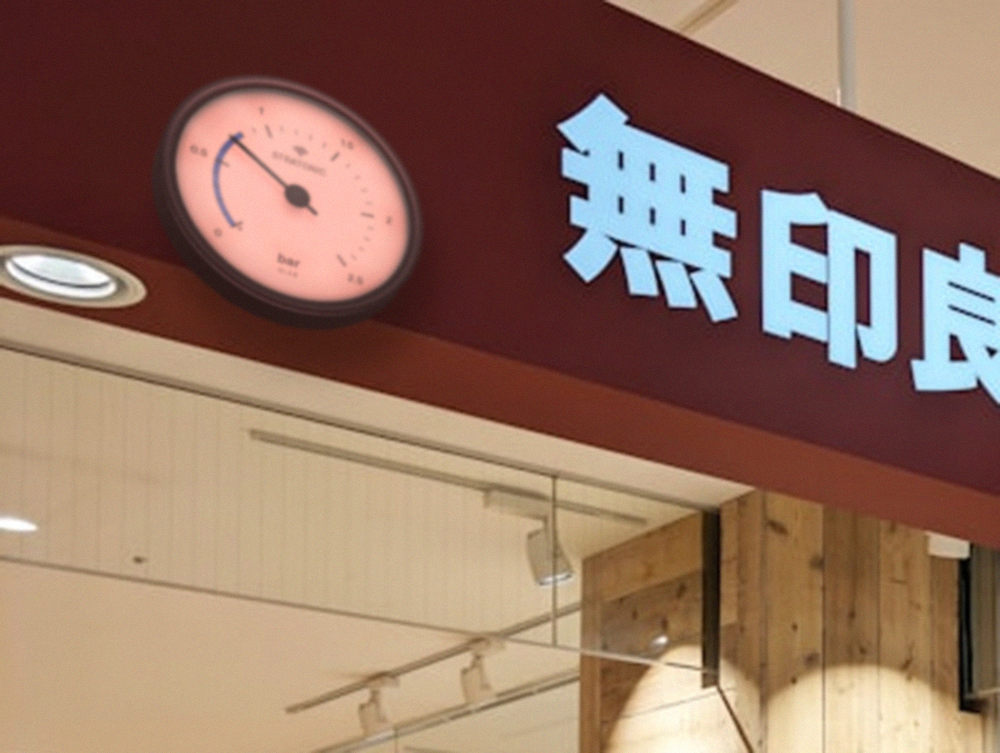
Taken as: 0.7,bar
